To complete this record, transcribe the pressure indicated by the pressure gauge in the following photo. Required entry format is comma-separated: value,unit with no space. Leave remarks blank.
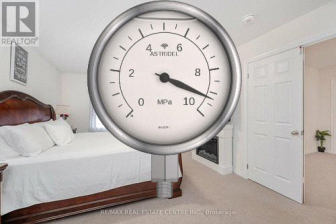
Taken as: 9.25,MPa
